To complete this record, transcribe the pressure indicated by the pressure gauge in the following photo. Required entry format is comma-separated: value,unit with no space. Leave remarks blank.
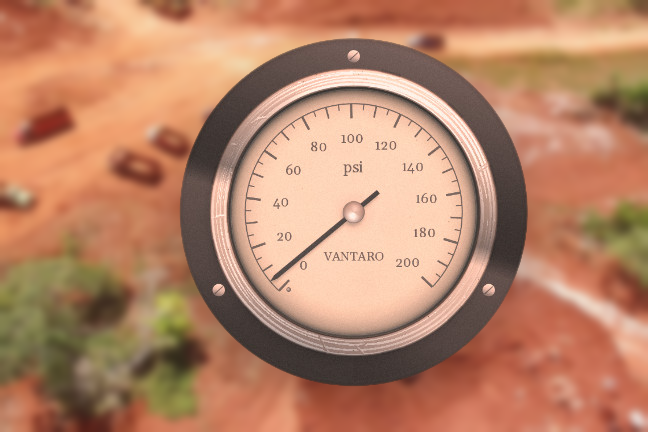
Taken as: 5,psi
